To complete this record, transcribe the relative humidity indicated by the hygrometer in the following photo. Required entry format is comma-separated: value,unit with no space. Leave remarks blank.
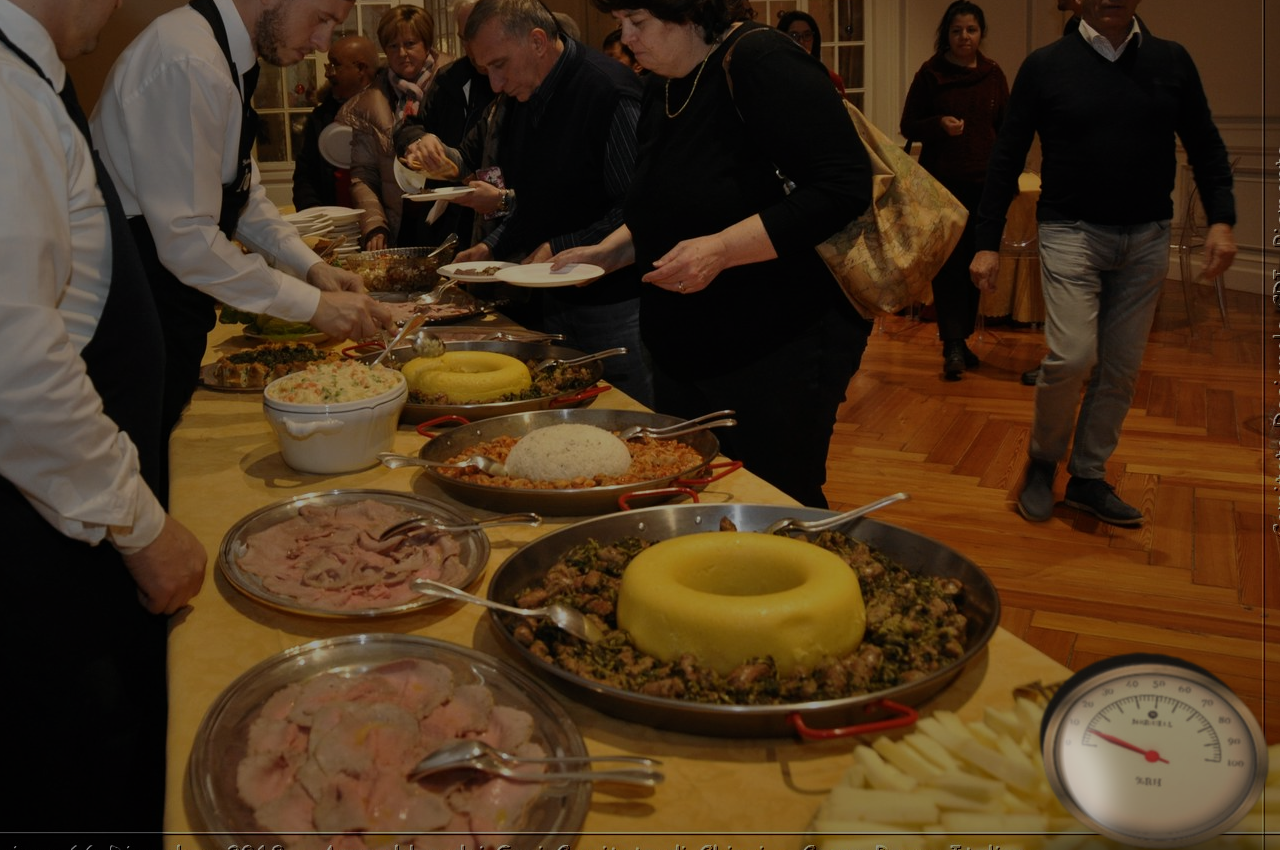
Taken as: 10,%
